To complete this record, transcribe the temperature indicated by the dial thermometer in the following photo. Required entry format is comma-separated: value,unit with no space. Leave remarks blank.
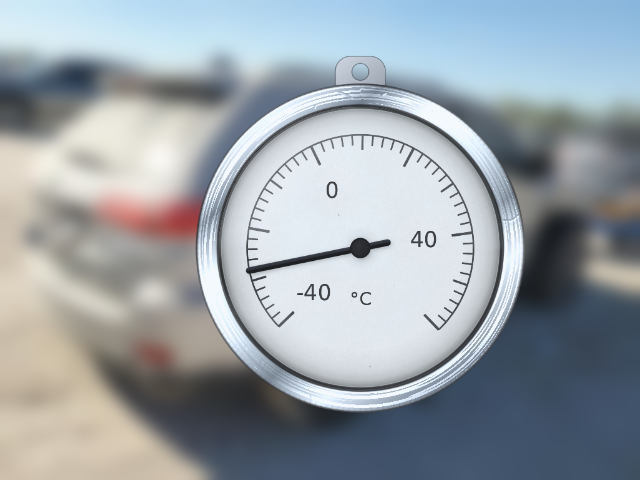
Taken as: -28,°C
